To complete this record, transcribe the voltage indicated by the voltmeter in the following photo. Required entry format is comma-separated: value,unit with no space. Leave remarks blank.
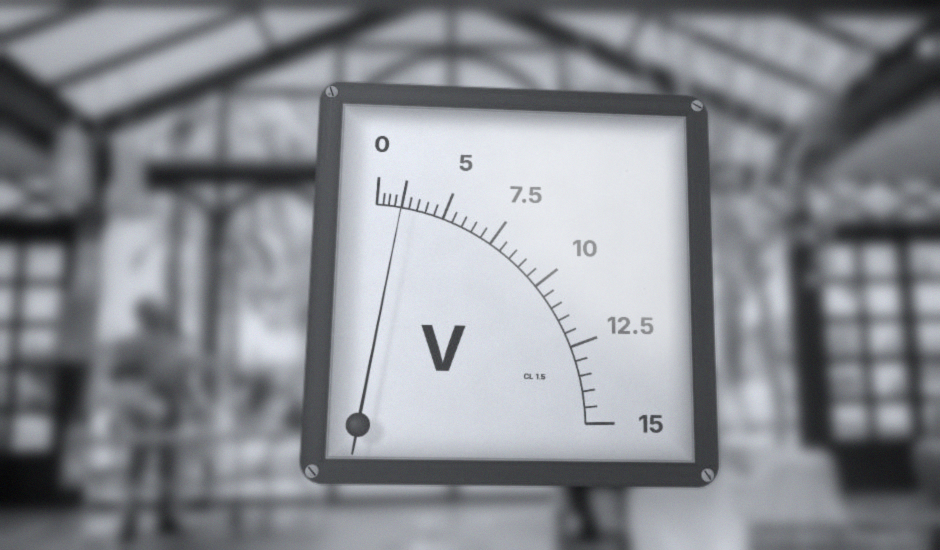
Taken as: 2.5,V
